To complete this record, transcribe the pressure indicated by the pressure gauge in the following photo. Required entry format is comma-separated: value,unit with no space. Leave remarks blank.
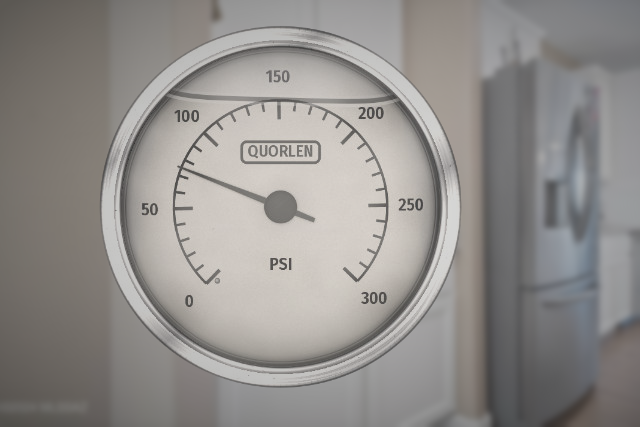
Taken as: 75,psi
